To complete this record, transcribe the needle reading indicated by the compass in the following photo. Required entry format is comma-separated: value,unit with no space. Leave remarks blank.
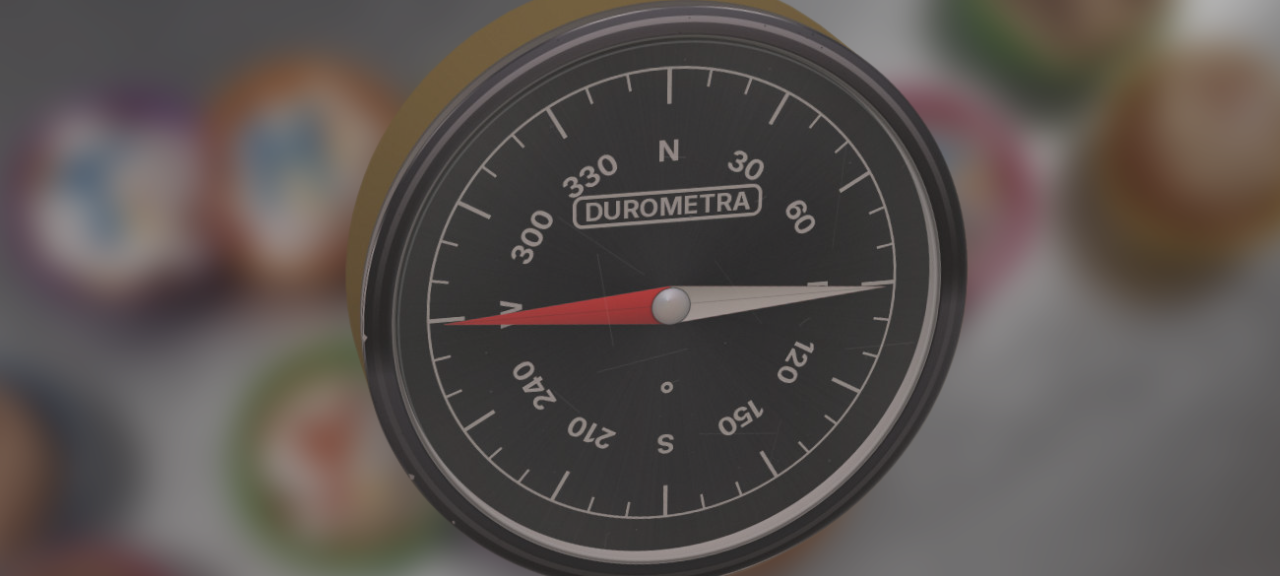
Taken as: 270,°
